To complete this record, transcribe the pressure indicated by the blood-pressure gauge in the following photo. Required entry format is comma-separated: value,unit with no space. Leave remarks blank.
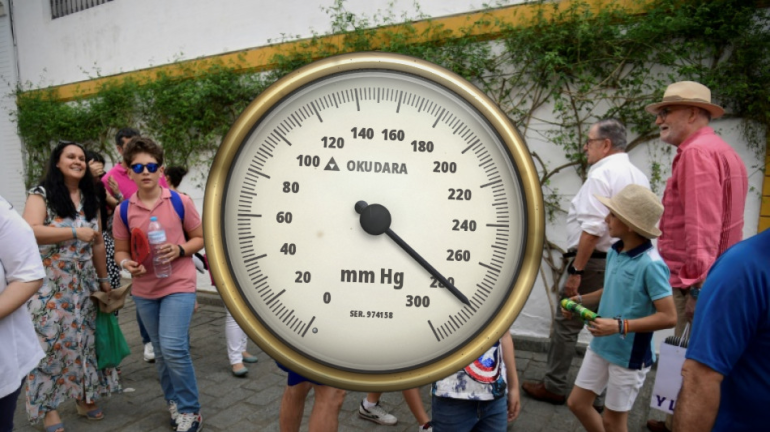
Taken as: 280,mmHg
